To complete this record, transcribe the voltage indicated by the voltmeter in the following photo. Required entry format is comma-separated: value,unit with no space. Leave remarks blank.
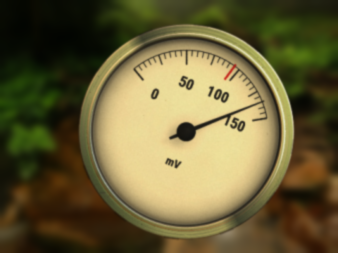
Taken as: 135,mV
